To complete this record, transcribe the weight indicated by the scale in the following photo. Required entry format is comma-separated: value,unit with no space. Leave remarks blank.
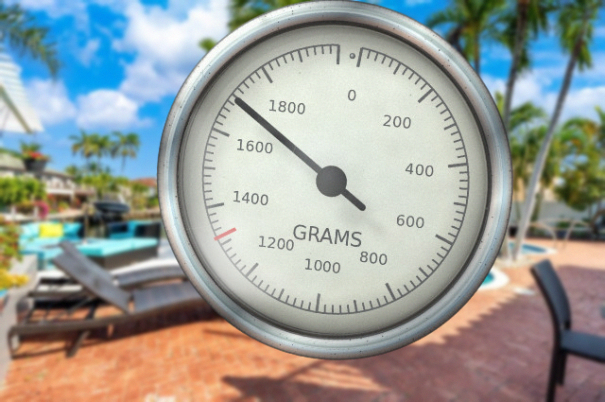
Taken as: 1700,g
